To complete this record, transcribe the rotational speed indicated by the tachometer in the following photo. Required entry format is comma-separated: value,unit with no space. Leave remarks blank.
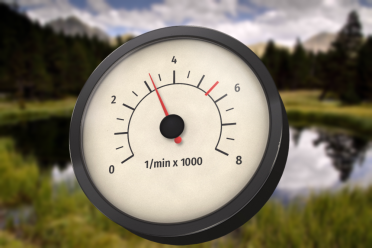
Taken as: 3250,rpm
